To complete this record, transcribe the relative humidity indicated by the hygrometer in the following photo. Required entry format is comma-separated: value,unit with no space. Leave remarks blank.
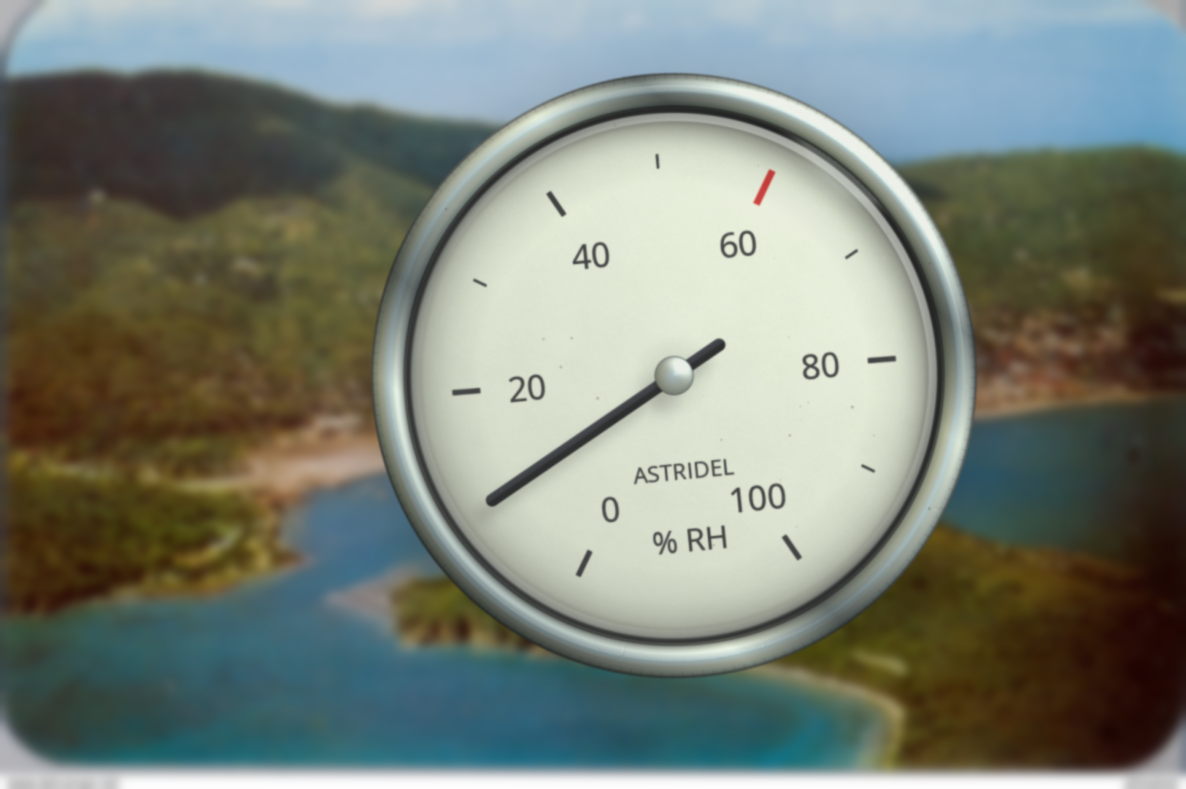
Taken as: 10,%
